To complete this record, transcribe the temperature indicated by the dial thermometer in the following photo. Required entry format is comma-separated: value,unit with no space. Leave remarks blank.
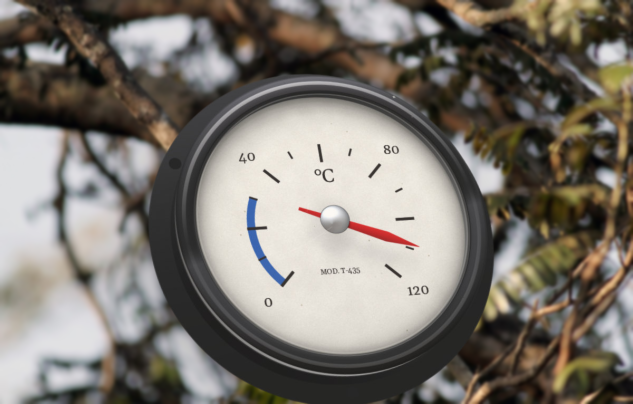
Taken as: 110,°C
